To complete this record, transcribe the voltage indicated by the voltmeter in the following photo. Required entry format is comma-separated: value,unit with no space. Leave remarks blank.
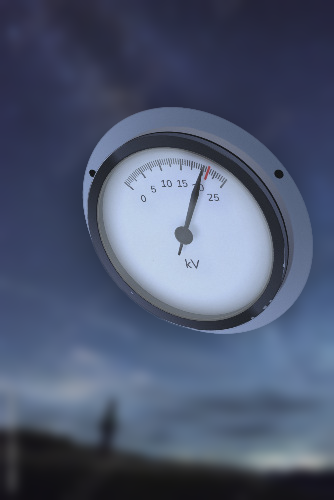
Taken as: 20,kV
